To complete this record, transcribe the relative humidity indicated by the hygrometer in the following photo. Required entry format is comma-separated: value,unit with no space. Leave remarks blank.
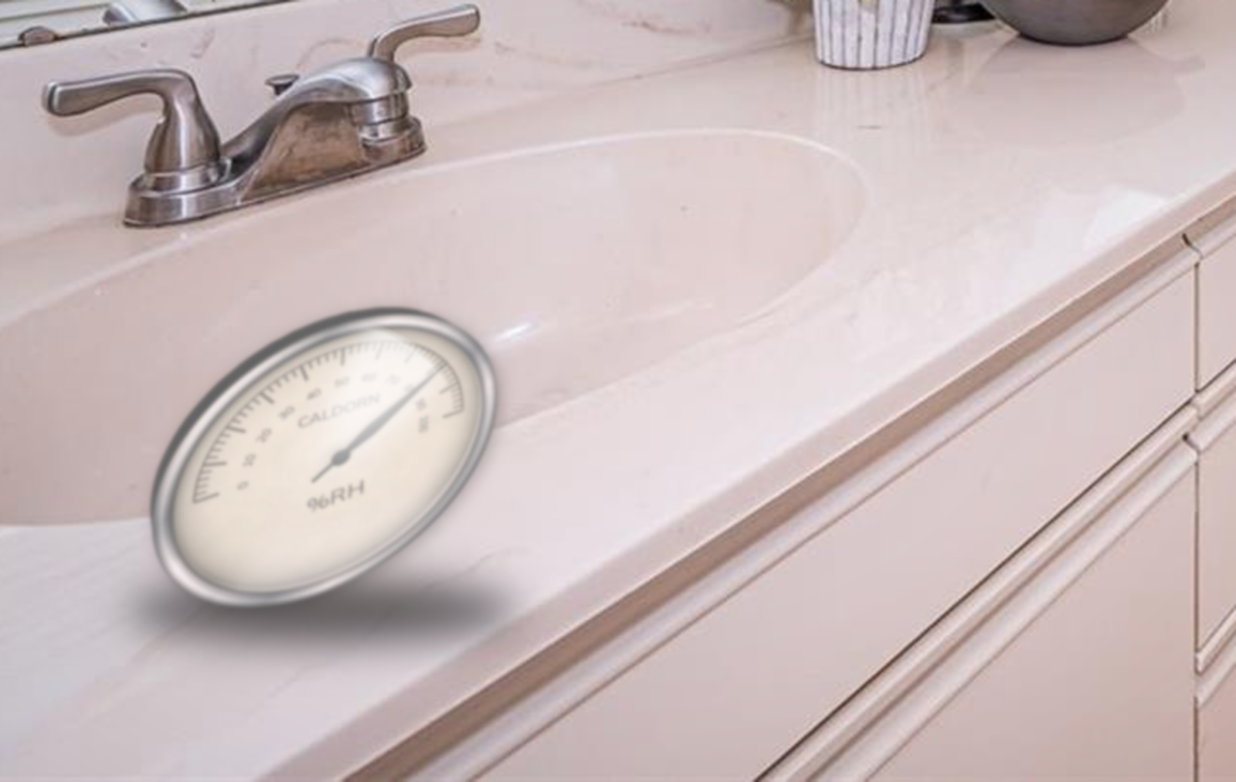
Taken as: 80,%
